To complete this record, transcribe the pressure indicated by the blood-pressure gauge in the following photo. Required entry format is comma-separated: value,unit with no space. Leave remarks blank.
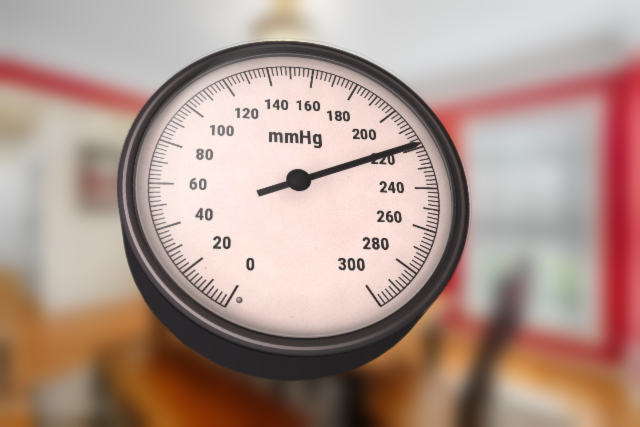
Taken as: 220,mmHg
